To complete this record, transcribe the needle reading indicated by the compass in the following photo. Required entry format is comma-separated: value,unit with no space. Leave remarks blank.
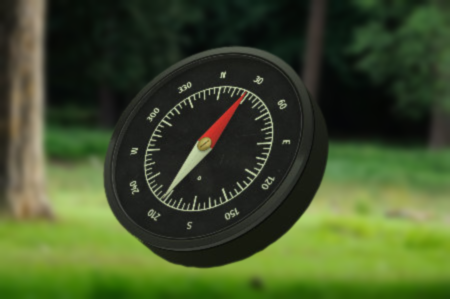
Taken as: 30,°
